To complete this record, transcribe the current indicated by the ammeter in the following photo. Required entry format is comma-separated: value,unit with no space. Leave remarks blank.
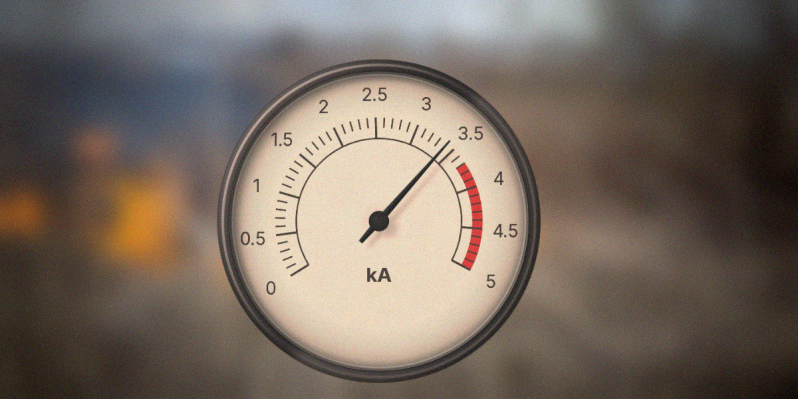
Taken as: 3.4,kA
